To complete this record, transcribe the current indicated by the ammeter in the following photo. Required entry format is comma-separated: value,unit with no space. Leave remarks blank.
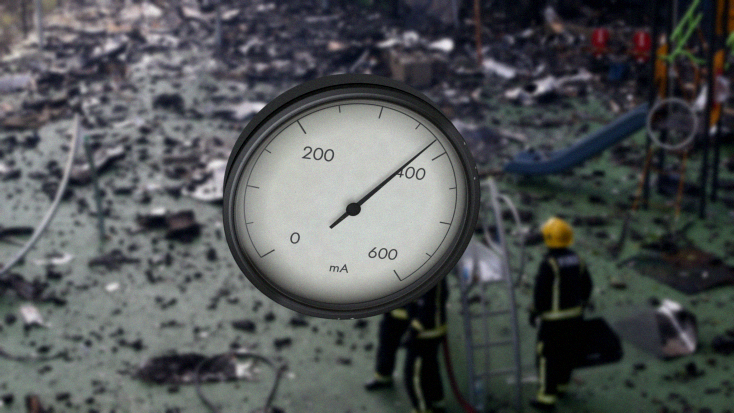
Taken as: 375,mA
